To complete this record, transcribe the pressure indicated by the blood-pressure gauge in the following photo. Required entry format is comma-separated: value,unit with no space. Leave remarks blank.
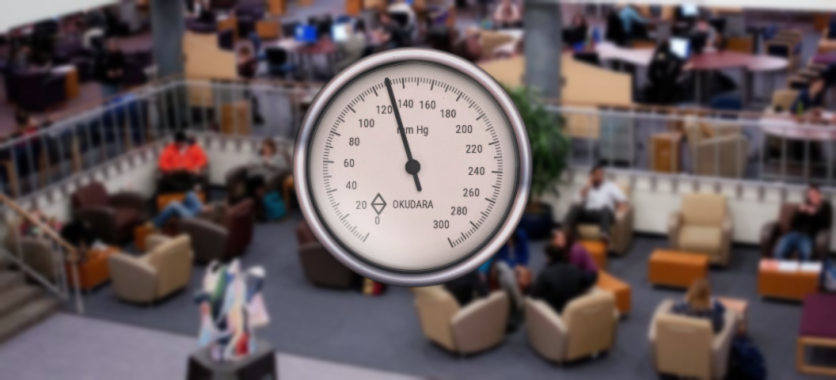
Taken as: 130,mmHg
